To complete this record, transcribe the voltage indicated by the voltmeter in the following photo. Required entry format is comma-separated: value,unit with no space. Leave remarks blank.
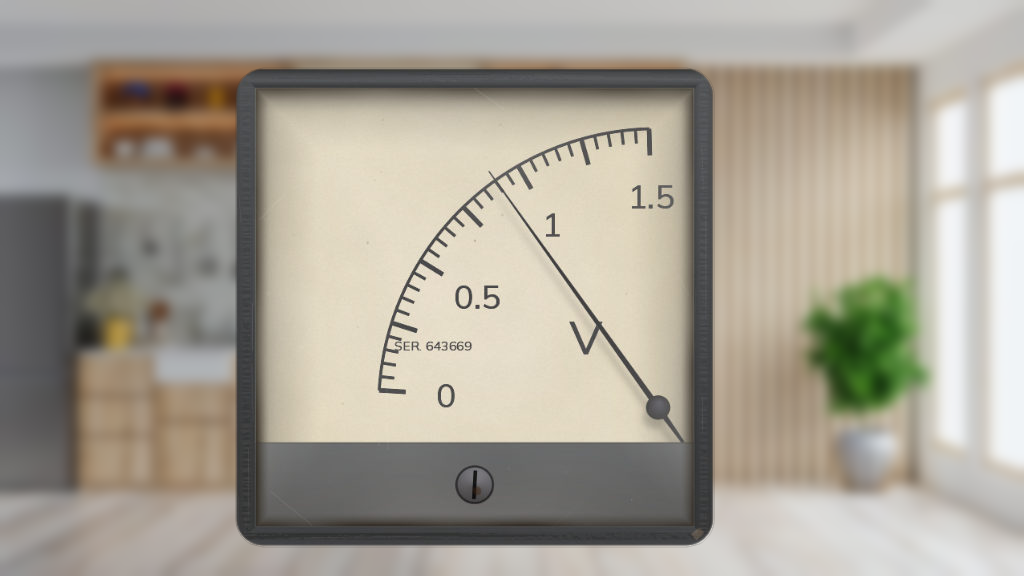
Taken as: 0.9,V
